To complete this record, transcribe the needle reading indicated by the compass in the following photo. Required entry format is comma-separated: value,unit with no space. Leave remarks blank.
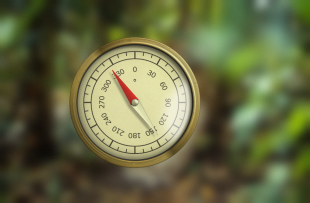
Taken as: 325,°
